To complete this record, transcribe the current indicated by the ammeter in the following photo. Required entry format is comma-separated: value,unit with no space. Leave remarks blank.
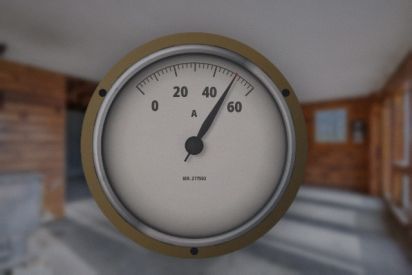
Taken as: 50,A
